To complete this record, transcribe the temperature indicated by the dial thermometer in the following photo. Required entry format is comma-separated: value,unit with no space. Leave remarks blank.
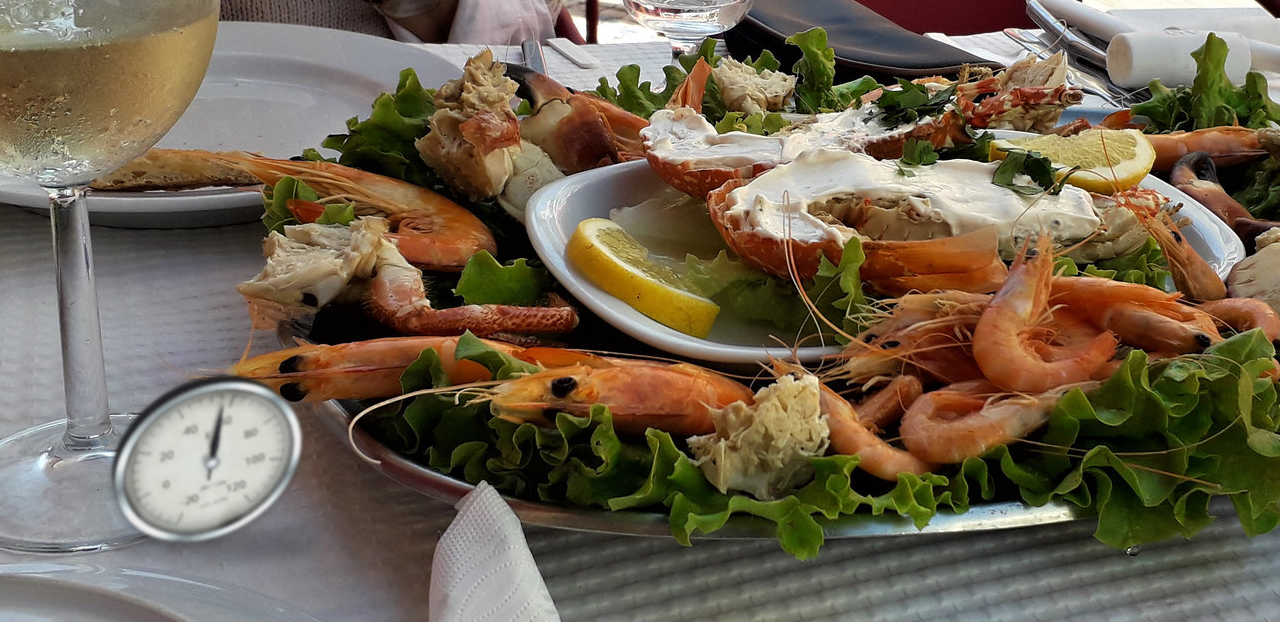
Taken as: 56,°F
